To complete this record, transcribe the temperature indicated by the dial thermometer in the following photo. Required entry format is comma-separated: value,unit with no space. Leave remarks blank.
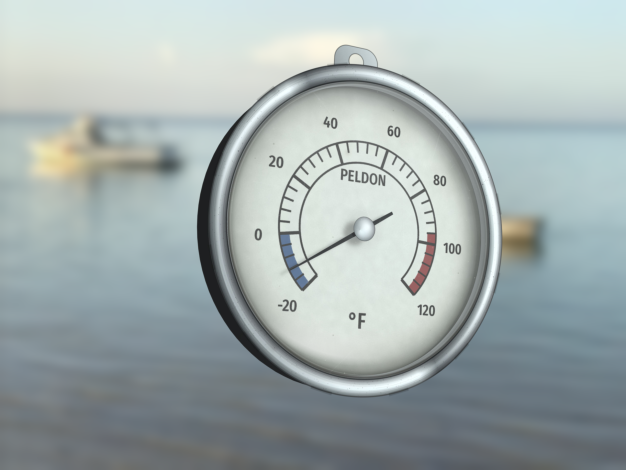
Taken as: -12,°F
